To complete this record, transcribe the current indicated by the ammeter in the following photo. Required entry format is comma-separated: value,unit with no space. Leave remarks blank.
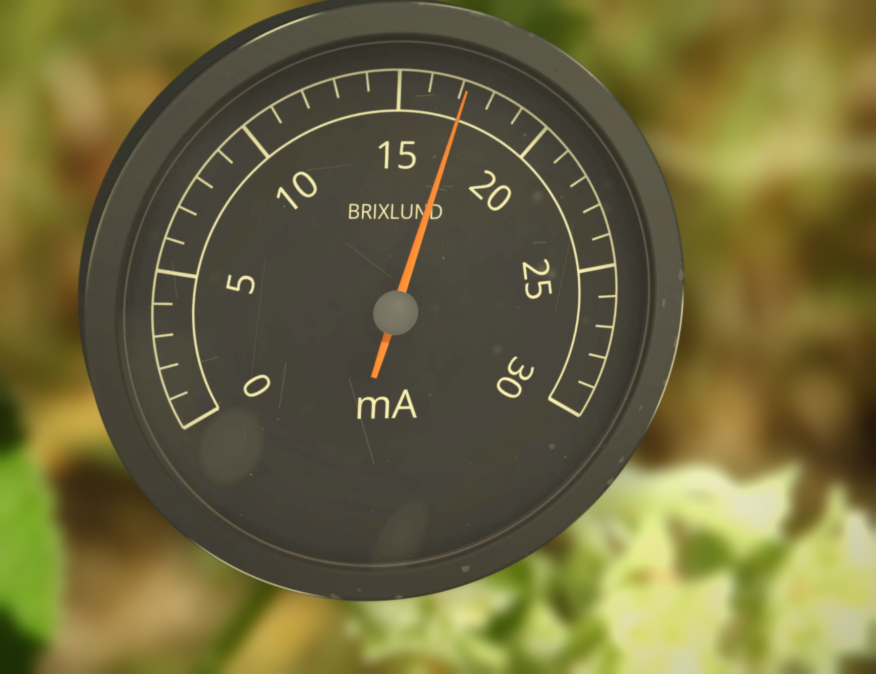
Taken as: 17,mA
